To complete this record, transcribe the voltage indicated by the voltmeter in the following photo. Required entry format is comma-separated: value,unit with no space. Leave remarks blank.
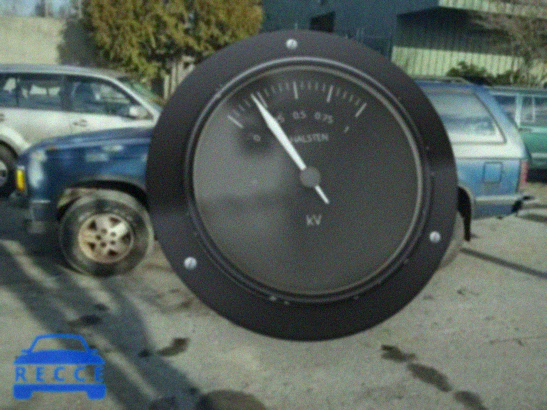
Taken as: 0.2,kV
